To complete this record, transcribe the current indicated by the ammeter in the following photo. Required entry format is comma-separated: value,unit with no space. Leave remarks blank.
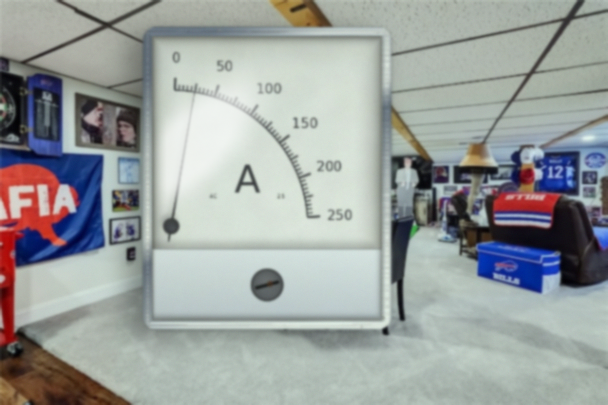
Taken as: 25,A
